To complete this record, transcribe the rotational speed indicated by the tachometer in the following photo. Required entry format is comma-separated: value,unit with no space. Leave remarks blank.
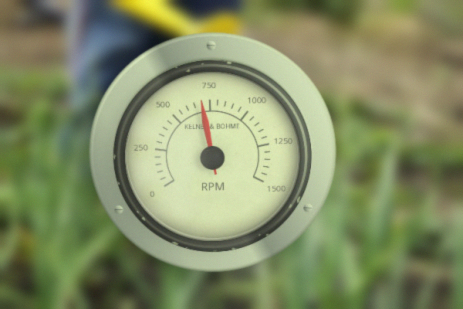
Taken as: 700,rpm
